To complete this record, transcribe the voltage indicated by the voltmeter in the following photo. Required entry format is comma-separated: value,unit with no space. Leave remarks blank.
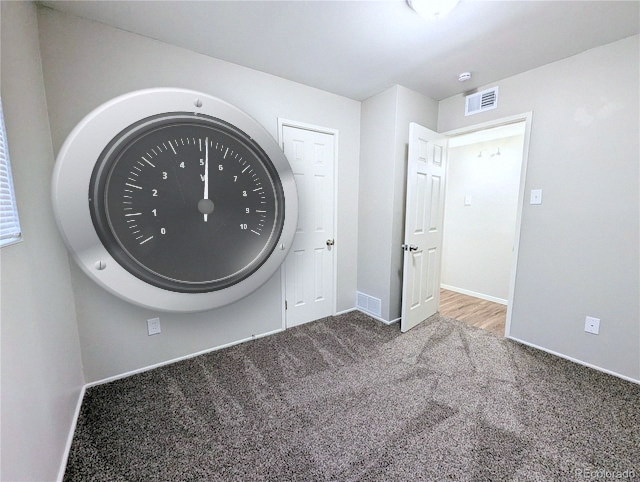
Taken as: 5.2,V
